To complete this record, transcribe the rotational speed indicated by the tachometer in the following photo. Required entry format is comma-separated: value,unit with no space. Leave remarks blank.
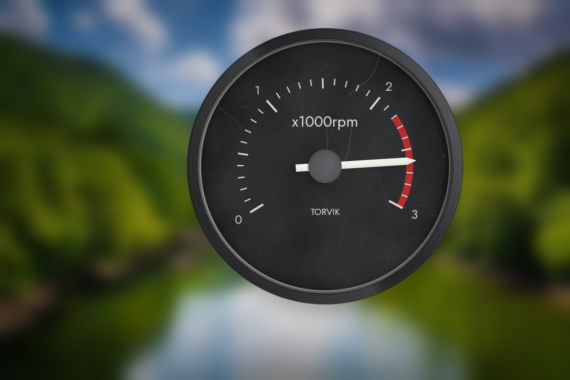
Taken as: 2600,rpm
